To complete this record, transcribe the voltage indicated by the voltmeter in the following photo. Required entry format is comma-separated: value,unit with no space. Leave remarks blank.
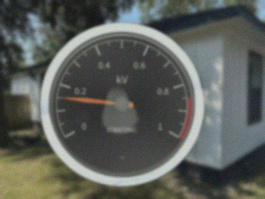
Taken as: 0.15,kV
